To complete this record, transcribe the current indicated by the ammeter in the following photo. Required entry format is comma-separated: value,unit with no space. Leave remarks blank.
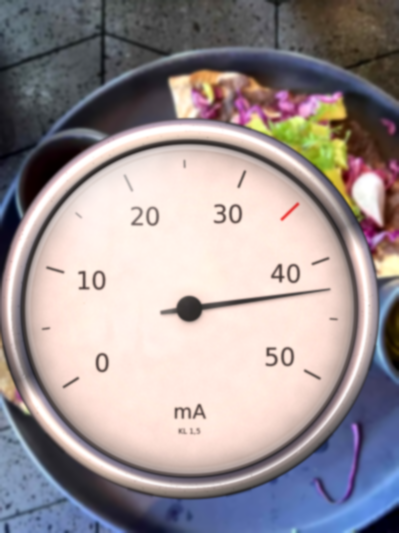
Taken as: 42.5,mA
